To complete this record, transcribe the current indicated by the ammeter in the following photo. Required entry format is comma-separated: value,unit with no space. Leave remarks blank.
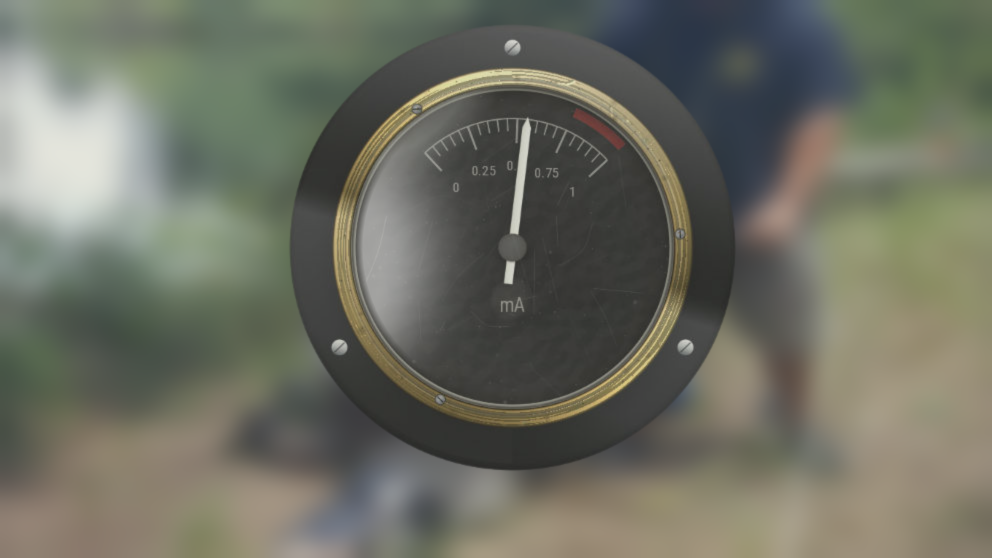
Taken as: 0.55,mA
